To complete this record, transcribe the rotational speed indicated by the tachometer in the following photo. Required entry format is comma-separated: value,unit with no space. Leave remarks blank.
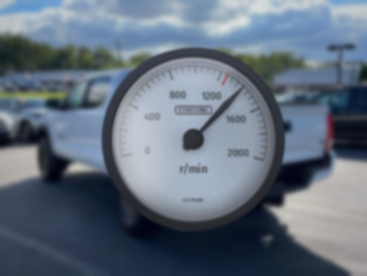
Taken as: 1400,rpm
